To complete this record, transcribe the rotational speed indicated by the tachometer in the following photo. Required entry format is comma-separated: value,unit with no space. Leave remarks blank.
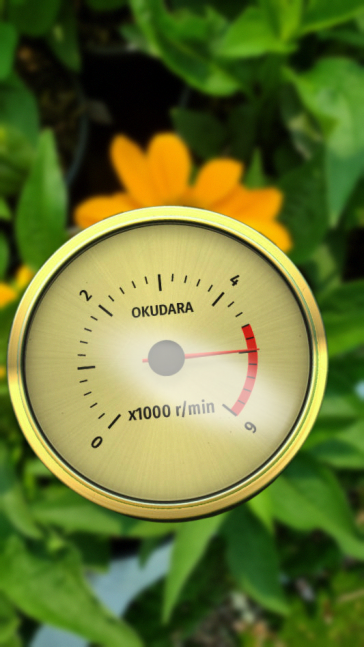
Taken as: 5000,rpm
